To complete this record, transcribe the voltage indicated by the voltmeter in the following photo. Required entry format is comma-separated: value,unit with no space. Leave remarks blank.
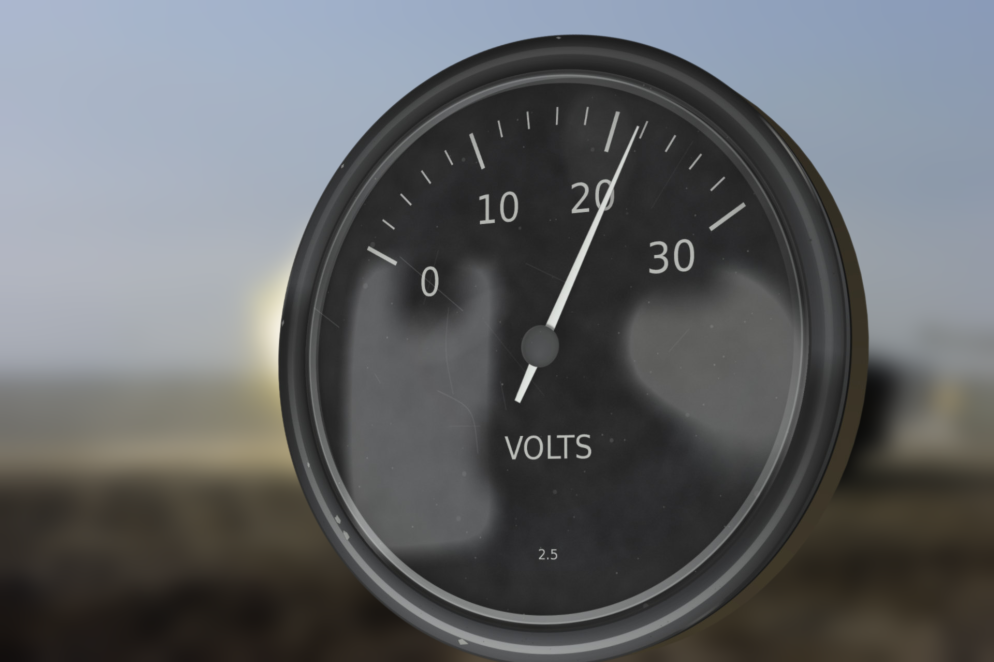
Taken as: 22,V
